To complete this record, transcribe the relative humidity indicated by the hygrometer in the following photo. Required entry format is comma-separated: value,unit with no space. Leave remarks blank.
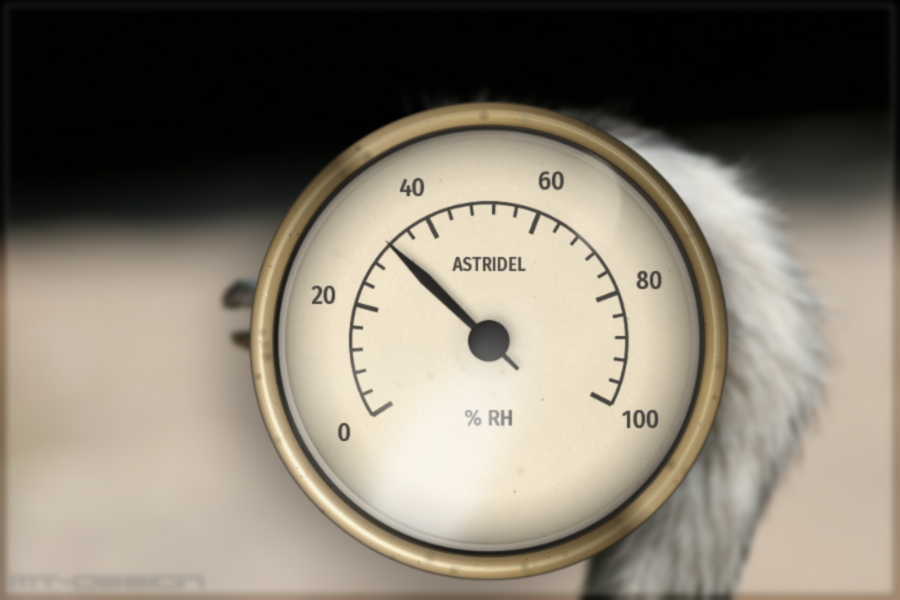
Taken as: 32,%
